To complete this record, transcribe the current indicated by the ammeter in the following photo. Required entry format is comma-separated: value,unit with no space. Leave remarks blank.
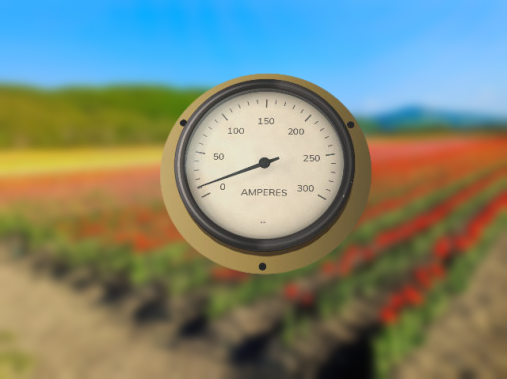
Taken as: 10,A
